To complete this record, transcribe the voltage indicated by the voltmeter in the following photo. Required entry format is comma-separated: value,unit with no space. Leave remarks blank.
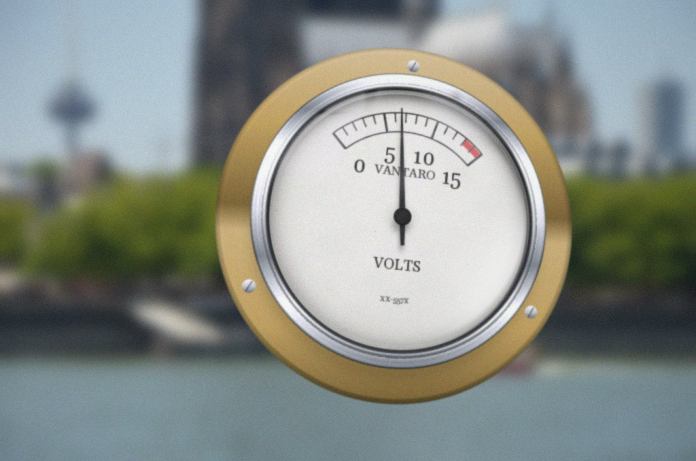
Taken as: 6.5,V
